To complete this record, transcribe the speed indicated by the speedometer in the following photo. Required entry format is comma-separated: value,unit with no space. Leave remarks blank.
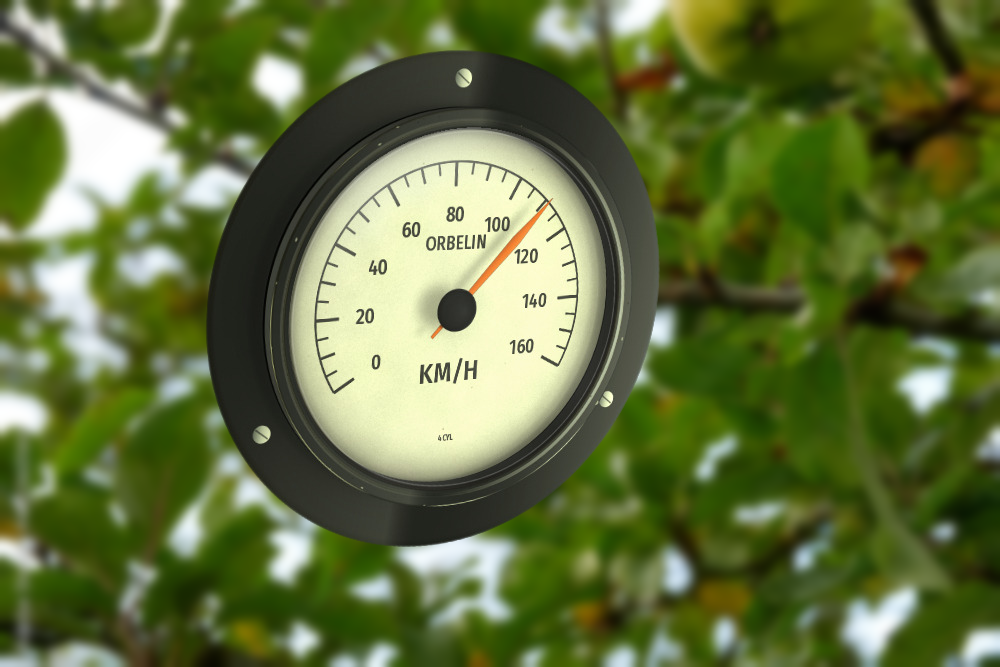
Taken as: 110,km/h
